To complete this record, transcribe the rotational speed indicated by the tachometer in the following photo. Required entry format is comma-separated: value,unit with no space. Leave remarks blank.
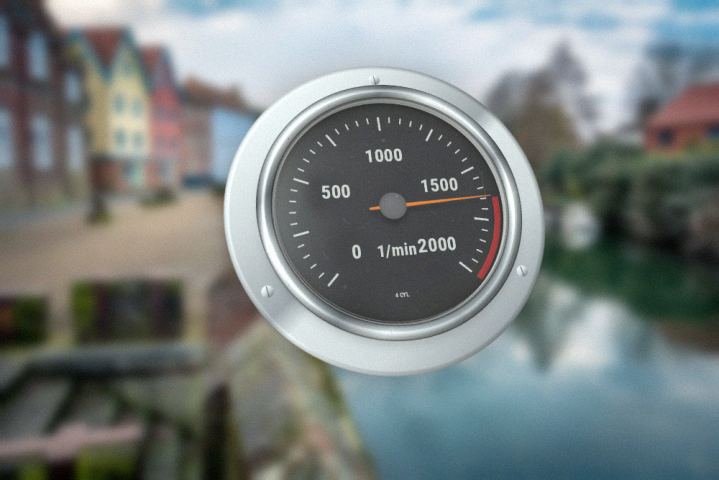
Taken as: 1650,rpm
